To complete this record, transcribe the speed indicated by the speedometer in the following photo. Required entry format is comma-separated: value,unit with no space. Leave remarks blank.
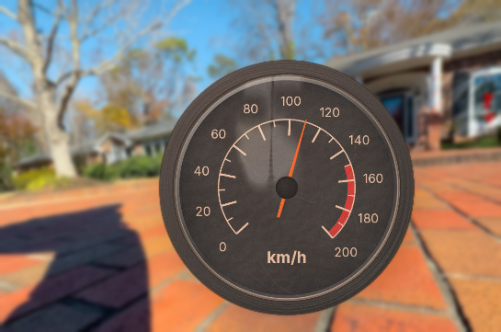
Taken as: 110,km/h
